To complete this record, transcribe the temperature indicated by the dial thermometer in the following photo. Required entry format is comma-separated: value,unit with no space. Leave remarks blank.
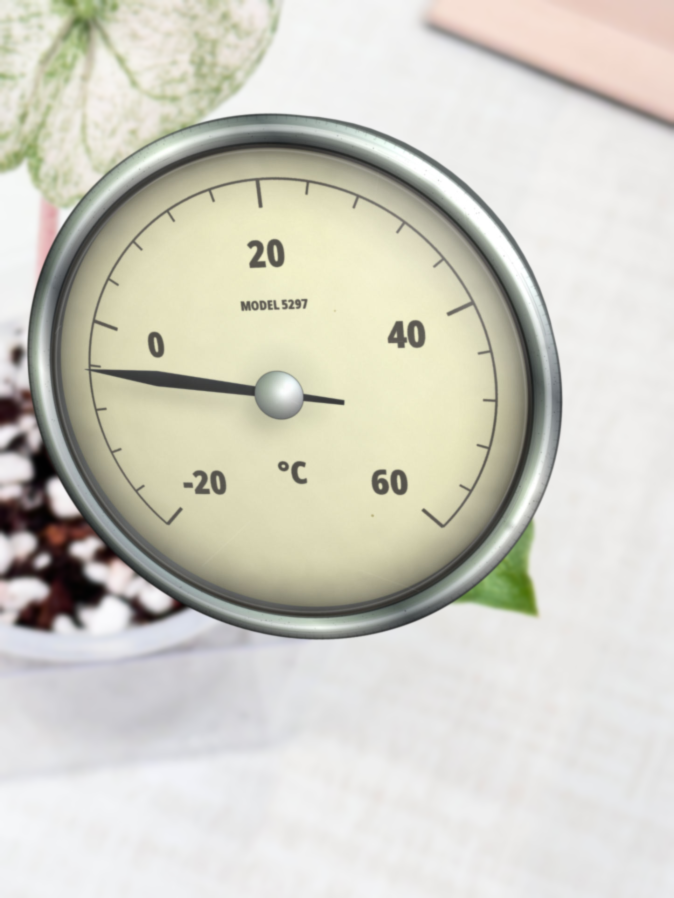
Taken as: -4,°C
